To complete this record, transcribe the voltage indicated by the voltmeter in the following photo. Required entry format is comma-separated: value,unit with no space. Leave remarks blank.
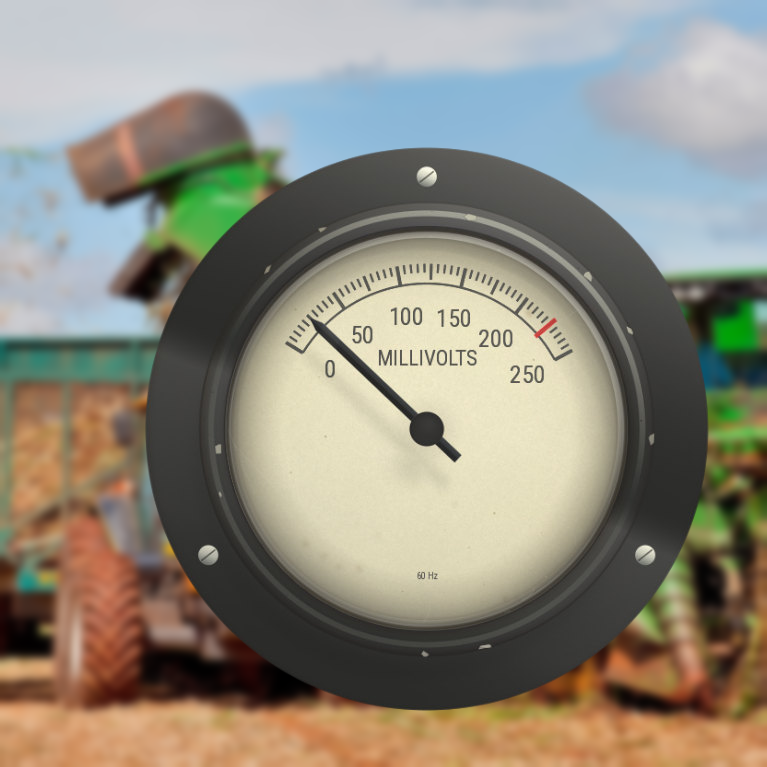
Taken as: 25,mV
